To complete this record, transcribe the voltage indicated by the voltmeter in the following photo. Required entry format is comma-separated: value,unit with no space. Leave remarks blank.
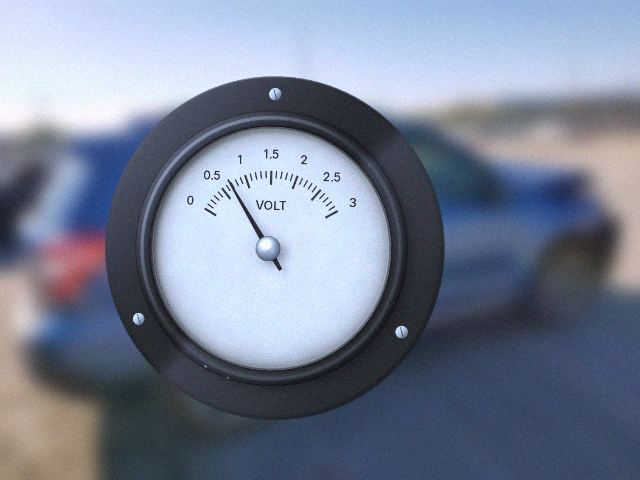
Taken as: 0.7,V
